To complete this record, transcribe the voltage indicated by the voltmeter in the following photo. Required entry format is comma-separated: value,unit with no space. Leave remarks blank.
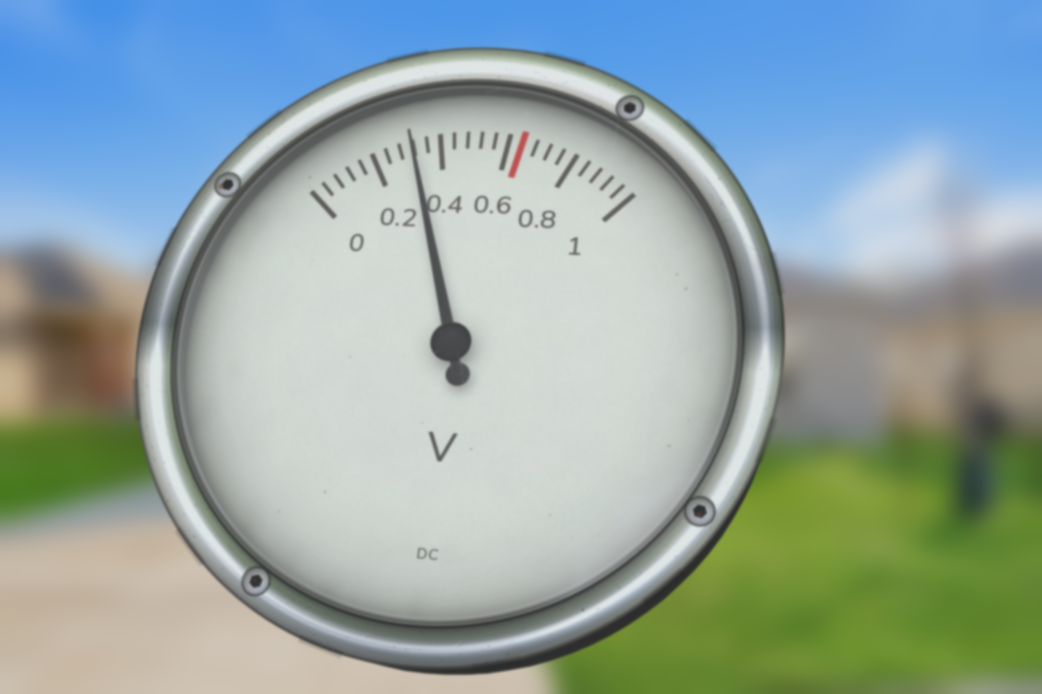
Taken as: 0.32,V
